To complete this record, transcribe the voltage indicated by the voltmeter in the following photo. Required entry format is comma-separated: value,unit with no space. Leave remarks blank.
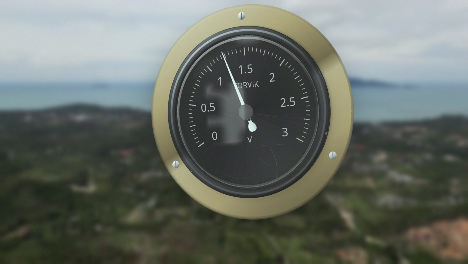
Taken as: 1.25,V
